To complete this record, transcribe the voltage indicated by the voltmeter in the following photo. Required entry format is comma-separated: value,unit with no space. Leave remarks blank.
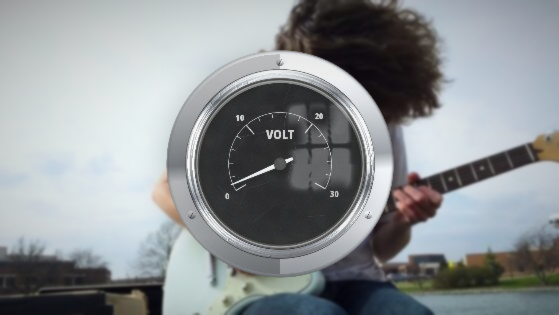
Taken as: 1,V
